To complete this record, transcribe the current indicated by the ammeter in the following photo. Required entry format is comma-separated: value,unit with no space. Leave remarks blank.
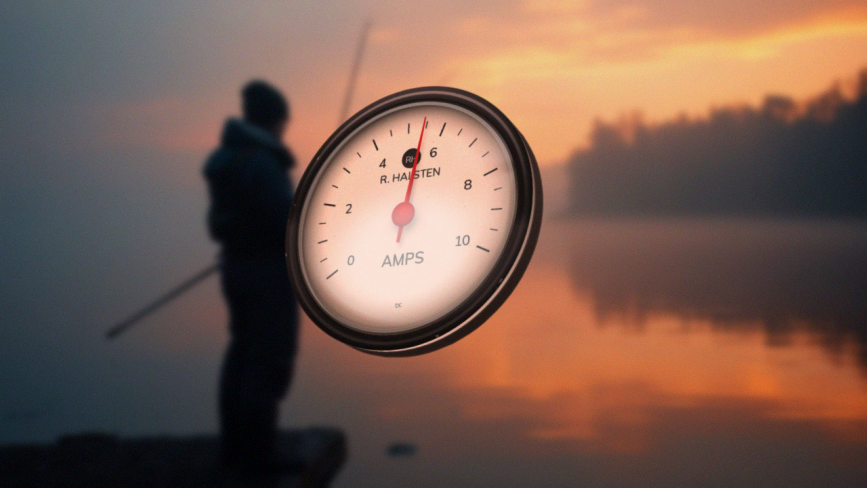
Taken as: 5.5,A
